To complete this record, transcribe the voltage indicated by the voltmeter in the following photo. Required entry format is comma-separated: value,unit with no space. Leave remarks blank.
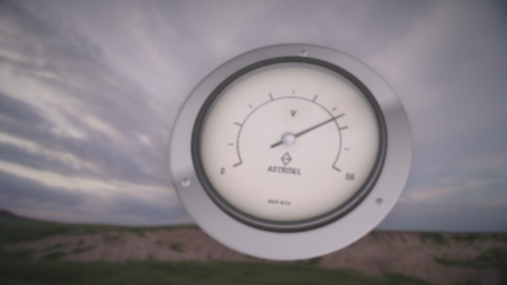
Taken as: 37.5,V
